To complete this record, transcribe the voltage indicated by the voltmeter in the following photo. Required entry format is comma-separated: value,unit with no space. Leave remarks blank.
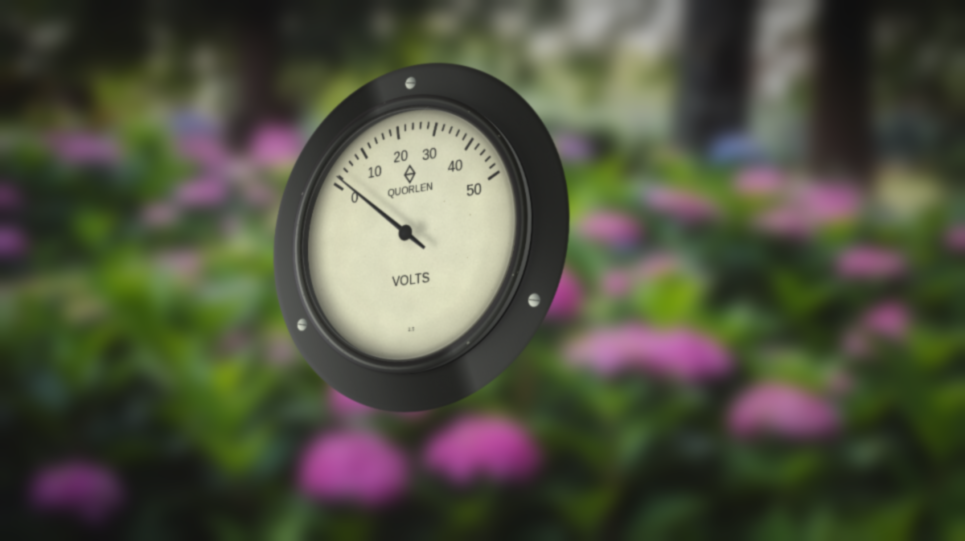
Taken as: 2,V
